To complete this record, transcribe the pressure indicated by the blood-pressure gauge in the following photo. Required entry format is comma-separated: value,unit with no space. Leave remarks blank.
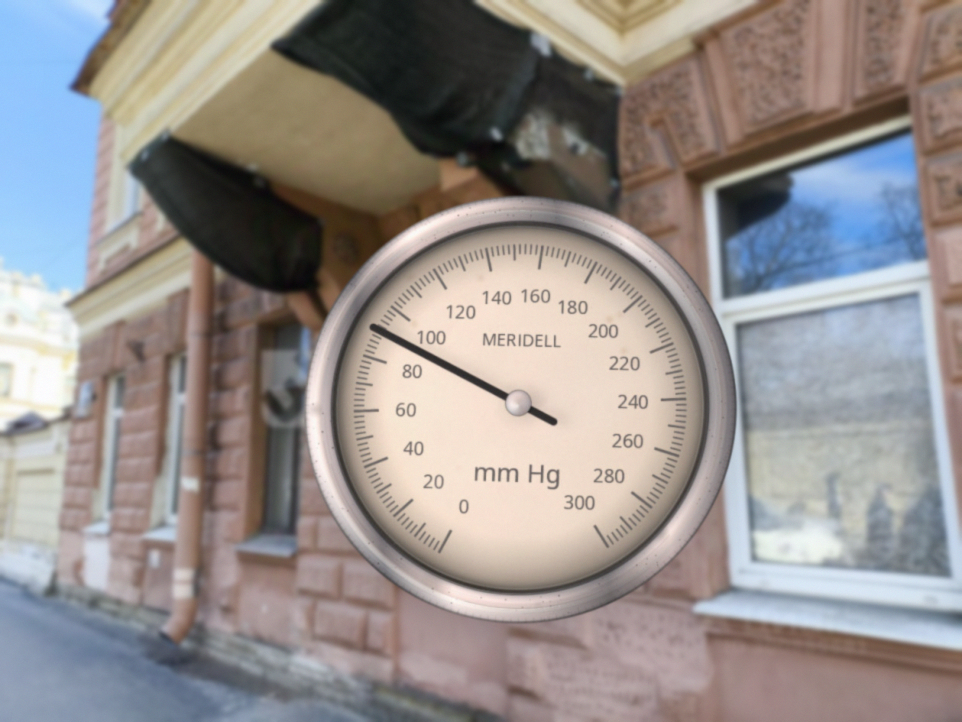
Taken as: 90,mmHg
